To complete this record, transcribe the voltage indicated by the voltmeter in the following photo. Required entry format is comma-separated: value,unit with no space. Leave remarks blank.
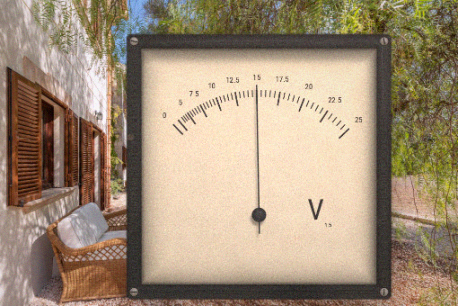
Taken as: 15,V
